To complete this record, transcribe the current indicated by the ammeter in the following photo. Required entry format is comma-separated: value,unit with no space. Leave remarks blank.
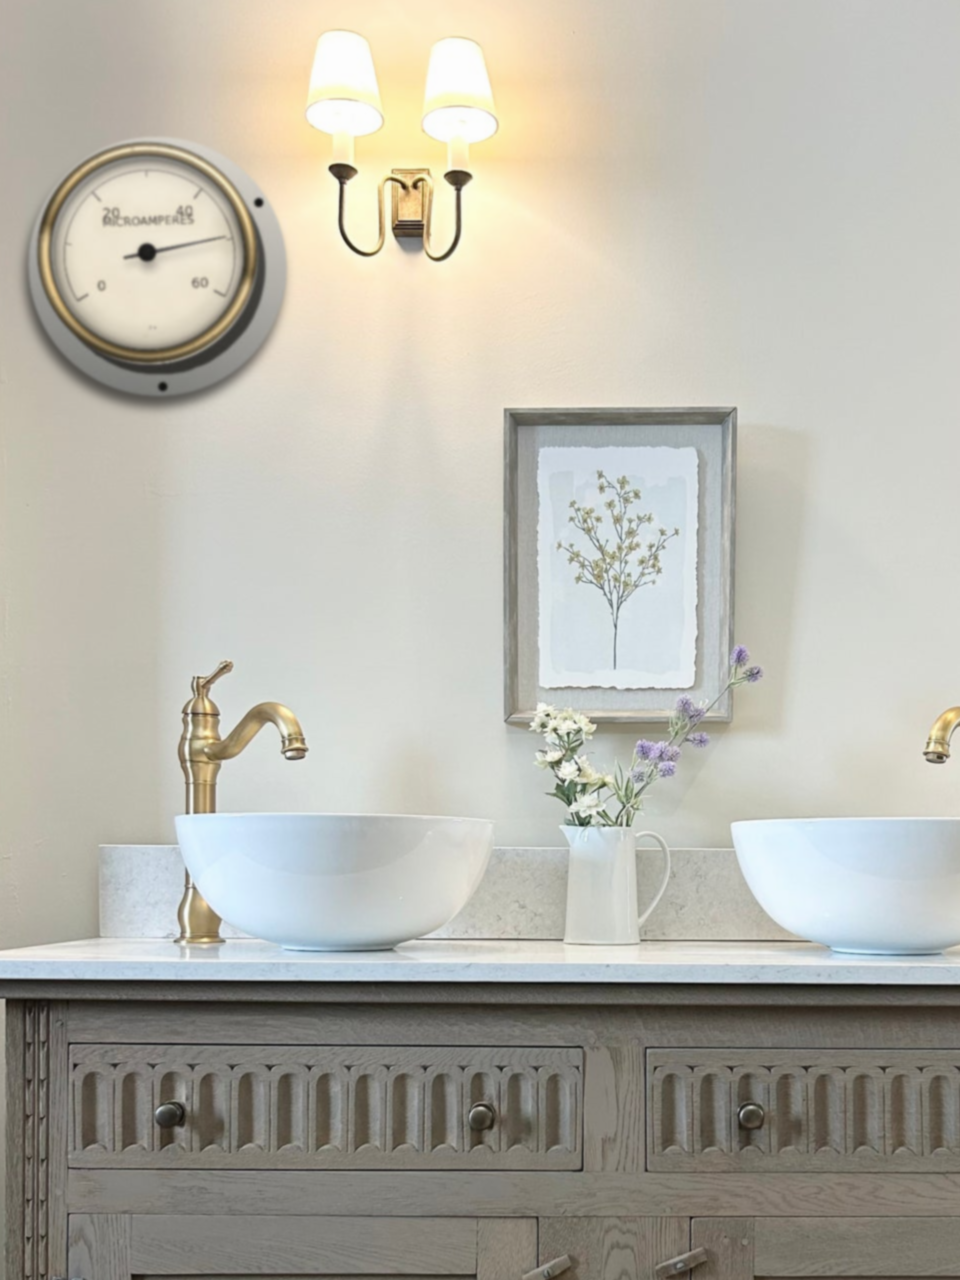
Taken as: 50,µA
